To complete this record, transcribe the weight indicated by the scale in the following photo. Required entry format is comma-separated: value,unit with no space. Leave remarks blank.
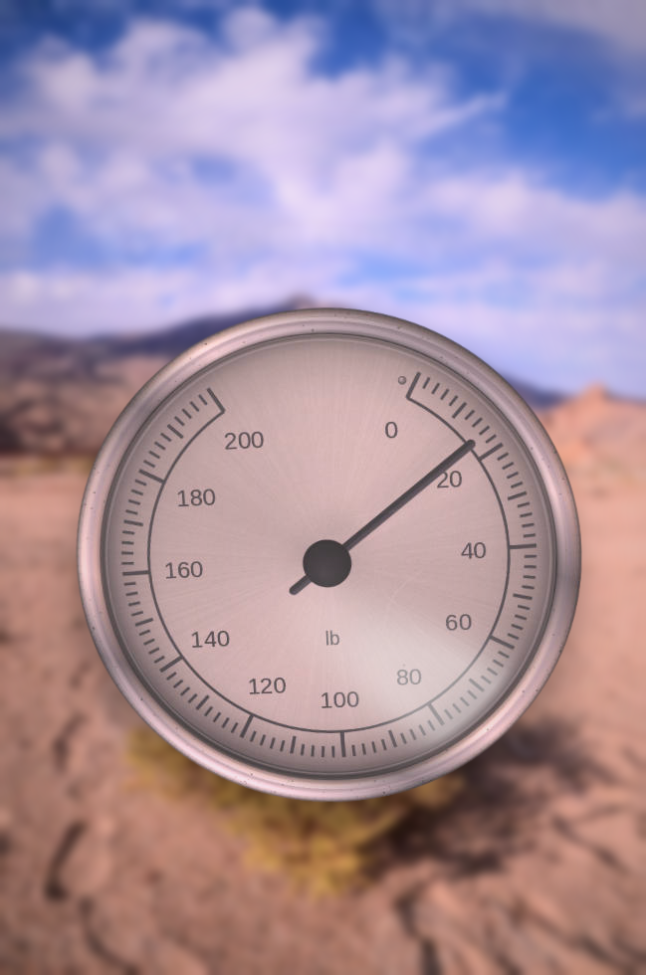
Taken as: 16,lb
